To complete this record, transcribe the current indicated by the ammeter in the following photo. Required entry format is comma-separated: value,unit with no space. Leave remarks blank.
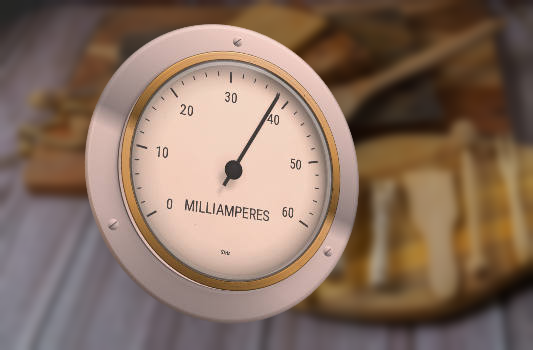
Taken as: 38,mA
